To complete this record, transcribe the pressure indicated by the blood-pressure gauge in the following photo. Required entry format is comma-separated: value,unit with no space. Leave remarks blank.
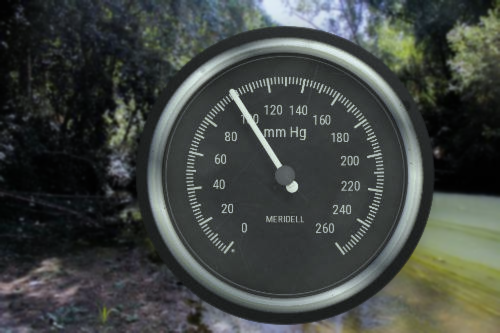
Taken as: 100,mmHg
